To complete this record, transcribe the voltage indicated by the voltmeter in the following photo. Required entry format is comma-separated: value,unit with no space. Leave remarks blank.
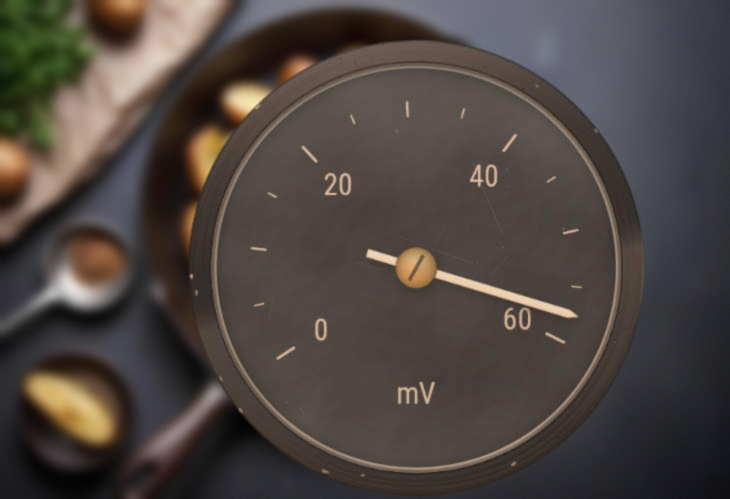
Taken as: 57.5,mV
